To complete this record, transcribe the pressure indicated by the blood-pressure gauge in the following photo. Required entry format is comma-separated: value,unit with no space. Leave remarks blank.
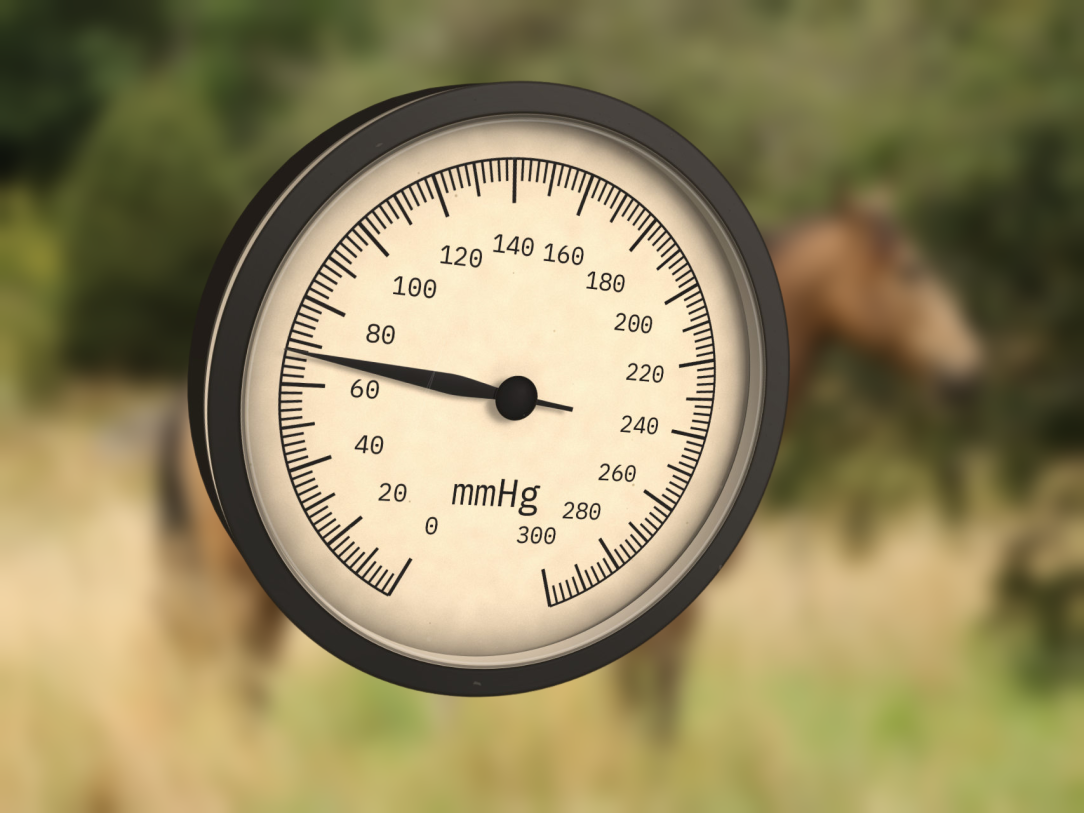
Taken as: 68,mmHg
